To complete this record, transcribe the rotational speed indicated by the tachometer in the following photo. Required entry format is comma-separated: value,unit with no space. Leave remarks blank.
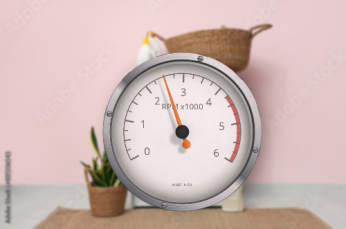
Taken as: 2500,rpm
